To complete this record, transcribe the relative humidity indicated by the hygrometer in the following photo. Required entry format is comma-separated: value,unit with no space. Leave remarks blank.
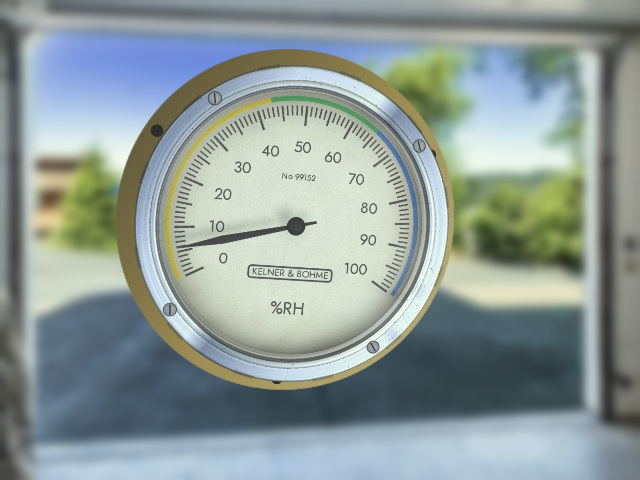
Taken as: 6,%
